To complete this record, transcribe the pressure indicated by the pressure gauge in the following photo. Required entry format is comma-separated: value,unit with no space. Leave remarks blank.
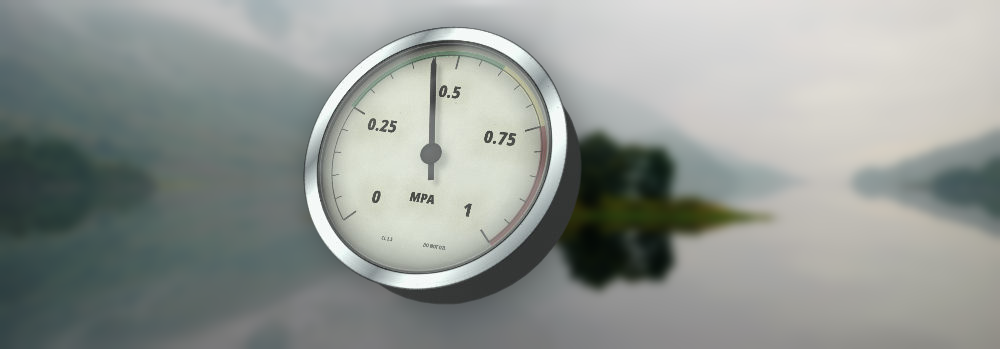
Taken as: 0.45,MPa
